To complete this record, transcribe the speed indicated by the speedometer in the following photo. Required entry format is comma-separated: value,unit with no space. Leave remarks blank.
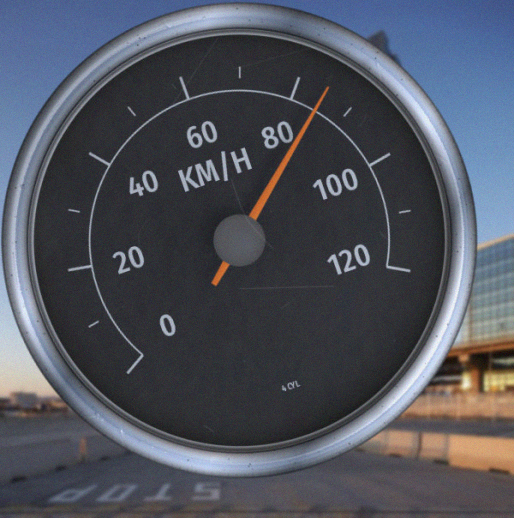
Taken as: 85,km/h
